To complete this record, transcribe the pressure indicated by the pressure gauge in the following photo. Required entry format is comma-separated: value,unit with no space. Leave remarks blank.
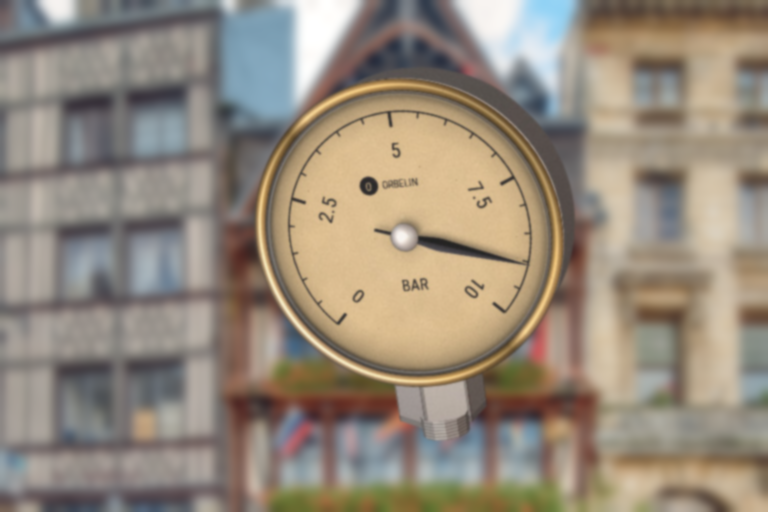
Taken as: 9,bar
